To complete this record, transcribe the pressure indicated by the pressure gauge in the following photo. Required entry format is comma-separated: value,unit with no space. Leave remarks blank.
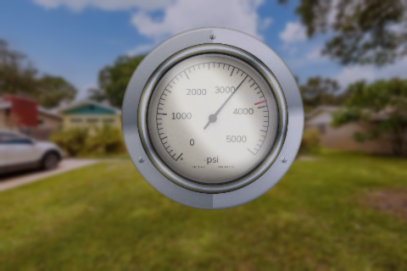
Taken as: 3300,psi
